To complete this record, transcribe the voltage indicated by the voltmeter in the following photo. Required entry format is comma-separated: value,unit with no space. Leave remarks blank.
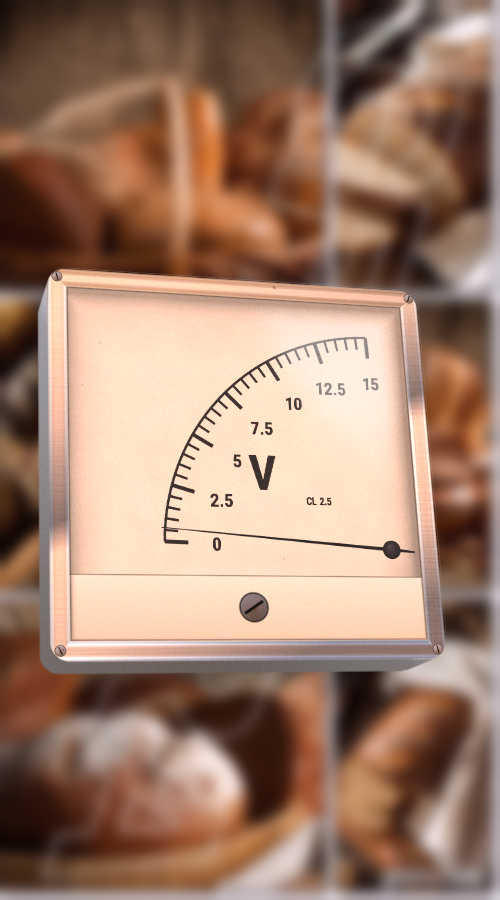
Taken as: 0.5,V
